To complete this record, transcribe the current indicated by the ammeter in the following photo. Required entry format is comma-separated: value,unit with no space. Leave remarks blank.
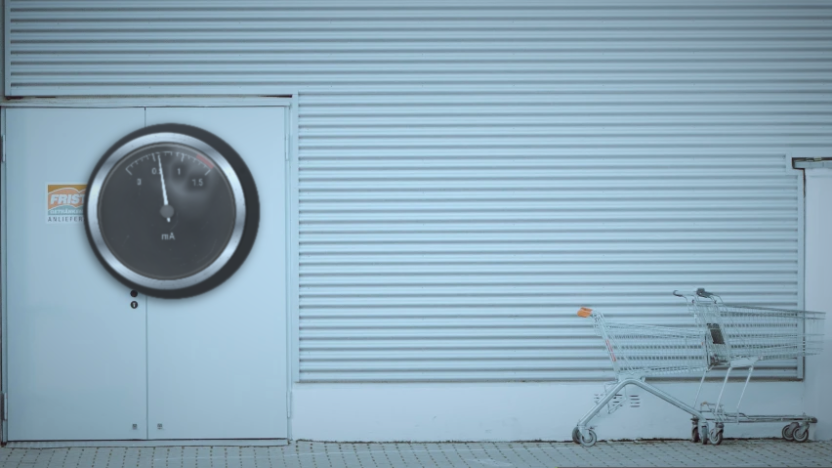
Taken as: 0.6,mA
